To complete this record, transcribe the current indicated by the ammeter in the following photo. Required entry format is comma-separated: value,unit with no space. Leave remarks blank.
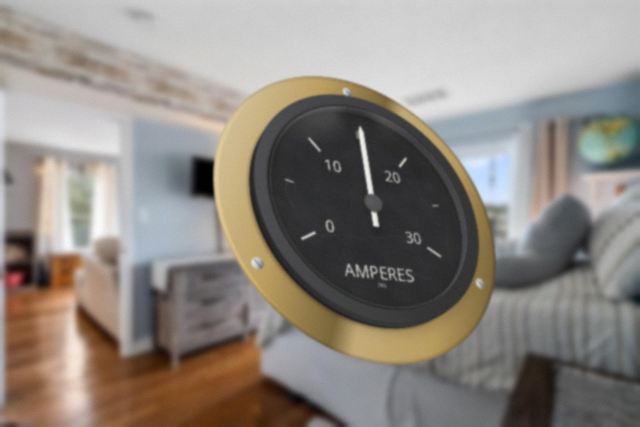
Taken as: 15,A
